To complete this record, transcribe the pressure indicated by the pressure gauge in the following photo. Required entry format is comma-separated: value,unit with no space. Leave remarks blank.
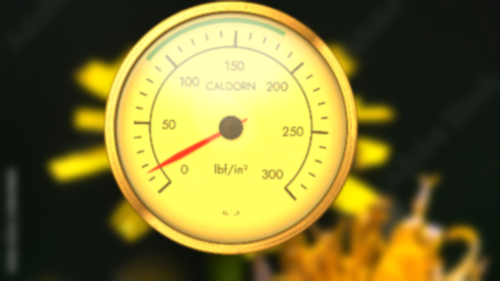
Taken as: 15,psi
